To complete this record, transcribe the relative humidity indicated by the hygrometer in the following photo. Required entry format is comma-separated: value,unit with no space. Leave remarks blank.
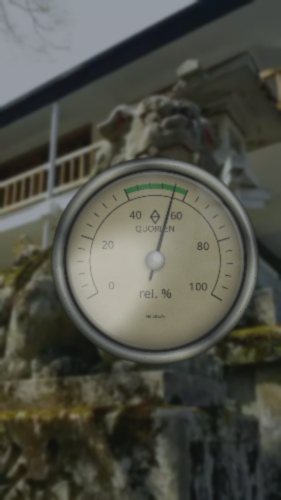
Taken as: 56,%
